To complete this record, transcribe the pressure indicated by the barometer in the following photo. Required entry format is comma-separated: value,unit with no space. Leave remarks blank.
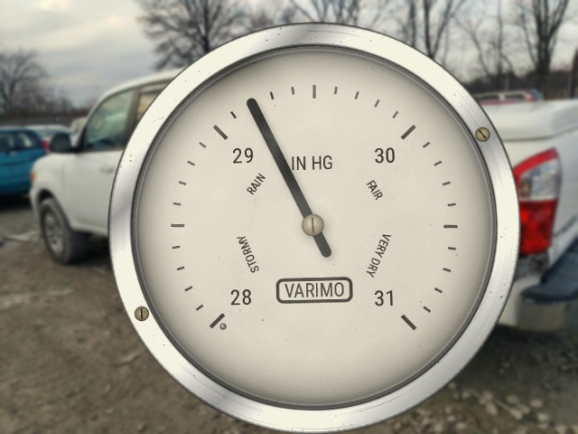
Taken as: 29.2,inHg
